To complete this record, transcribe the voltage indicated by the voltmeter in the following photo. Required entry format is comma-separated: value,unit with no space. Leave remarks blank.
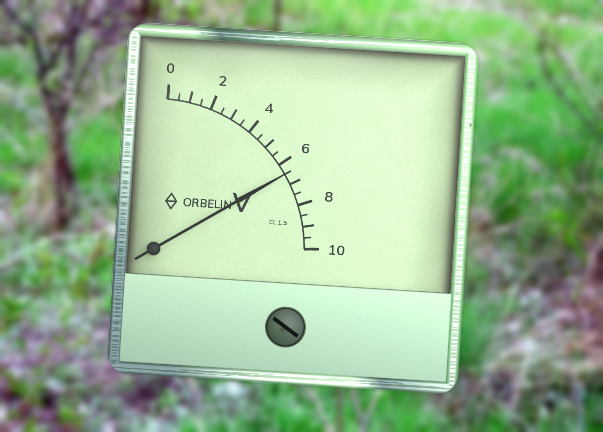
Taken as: 6.5,V
